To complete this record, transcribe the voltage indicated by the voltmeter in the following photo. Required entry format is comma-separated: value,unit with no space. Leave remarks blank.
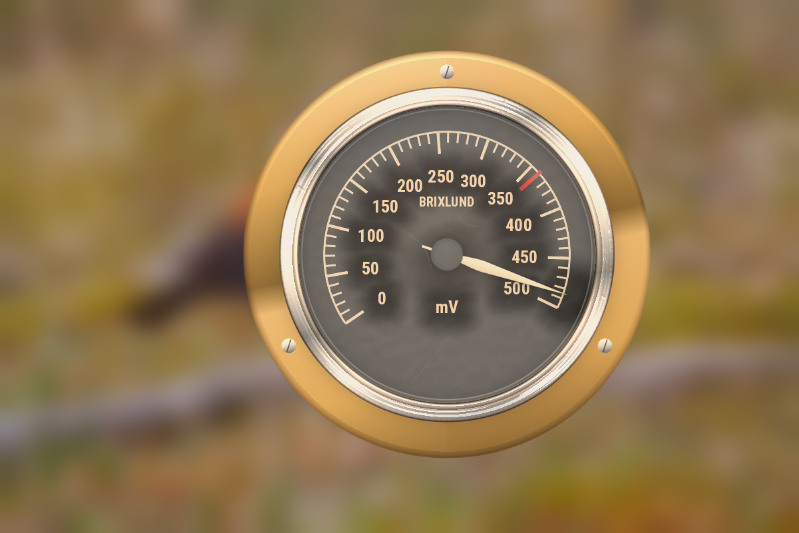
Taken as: 485,mV
